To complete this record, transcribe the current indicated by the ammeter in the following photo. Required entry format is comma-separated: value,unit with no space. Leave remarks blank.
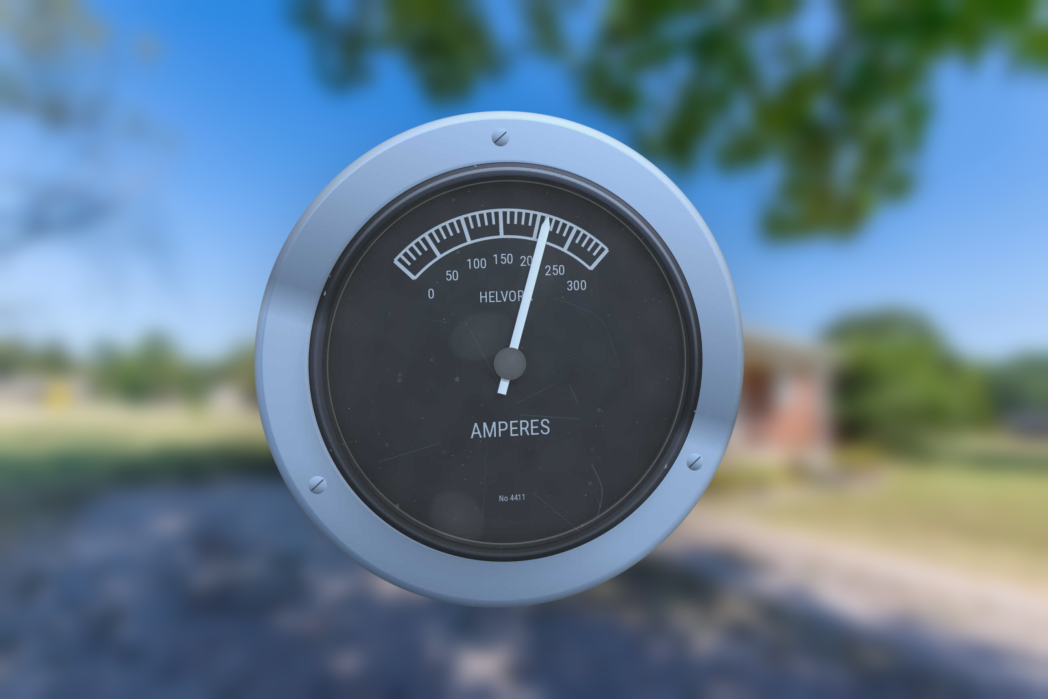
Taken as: 210,A
